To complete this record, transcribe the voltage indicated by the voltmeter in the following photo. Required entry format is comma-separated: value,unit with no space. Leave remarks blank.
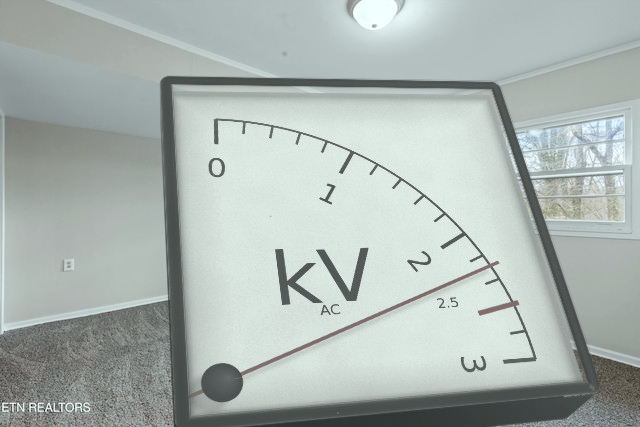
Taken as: 2.3,kV
